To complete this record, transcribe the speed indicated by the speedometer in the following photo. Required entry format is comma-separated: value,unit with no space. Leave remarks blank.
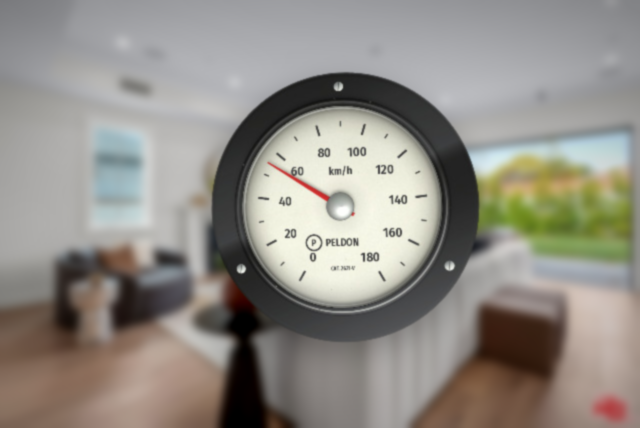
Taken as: 55,km/h
